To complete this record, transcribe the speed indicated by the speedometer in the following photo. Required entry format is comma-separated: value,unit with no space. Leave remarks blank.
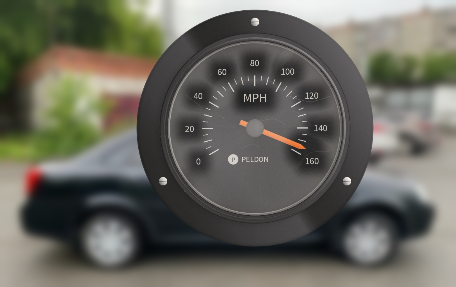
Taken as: 155,mph
